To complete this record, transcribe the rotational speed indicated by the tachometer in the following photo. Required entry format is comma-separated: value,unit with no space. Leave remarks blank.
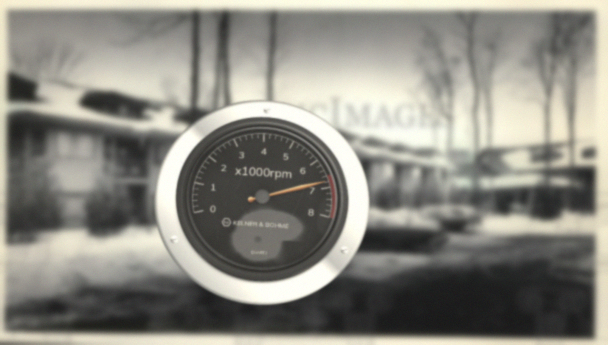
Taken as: 6800,rpm
